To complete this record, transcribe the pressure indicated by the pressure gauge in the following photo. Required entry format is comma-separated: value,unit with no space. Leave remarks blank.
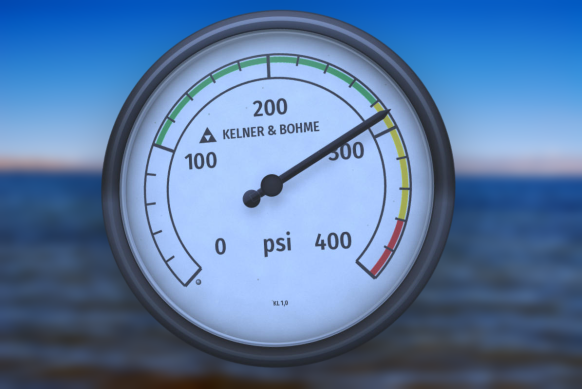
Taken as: 290,psi
